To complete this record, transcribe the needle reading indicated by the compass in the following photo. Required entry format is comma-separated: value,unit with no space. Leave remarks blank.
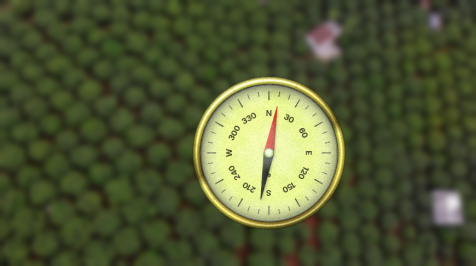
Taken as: 10,°
